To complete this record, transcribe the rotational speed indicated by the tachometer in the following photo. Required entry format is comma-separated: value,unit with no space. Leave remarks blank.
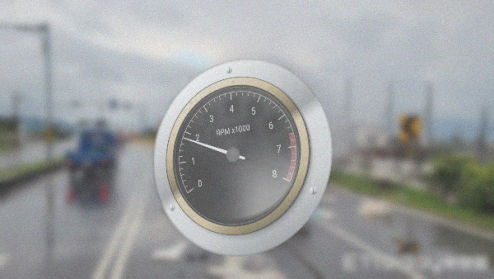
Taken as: 1800,rpm
